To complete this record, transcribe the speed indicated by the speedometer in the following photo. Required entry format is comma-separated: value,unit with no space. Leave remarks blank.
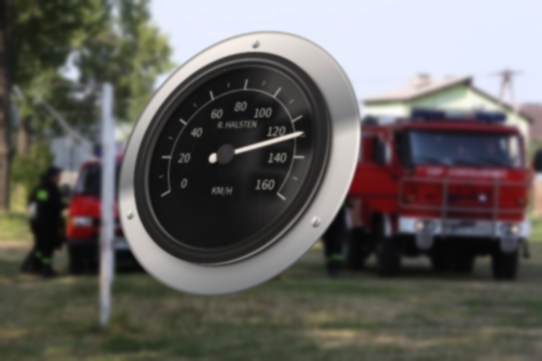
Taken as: 130,km/h
